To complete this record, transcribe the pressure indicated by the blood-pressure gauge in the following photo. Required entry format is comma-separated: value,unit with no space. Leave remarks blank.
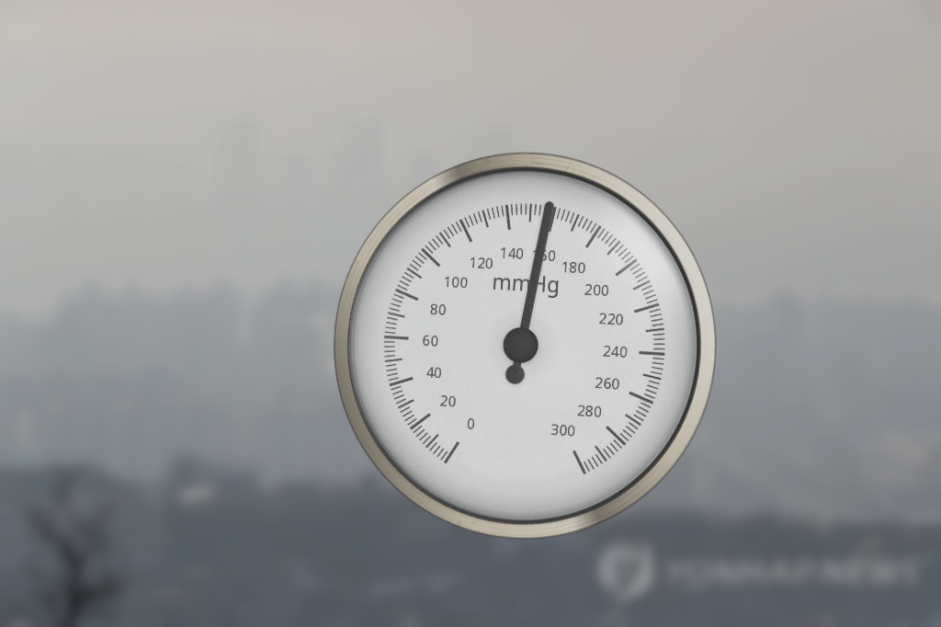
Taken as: 158,mmHg
